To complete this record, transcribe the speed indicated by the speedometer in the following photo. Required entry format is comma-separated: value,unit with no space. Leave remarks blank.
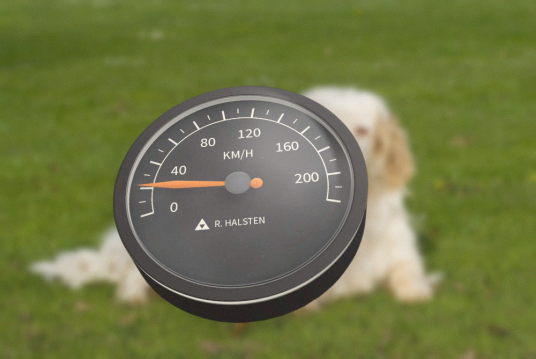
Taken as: 20,km/h
